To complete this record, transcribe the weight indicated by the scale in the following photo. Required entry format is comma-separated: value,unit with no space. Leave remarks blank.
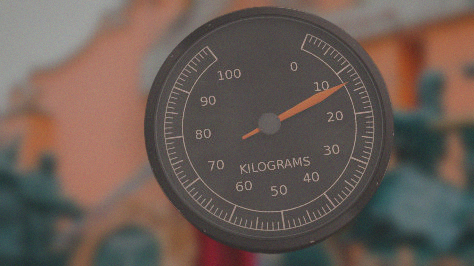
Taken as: 13,kg
